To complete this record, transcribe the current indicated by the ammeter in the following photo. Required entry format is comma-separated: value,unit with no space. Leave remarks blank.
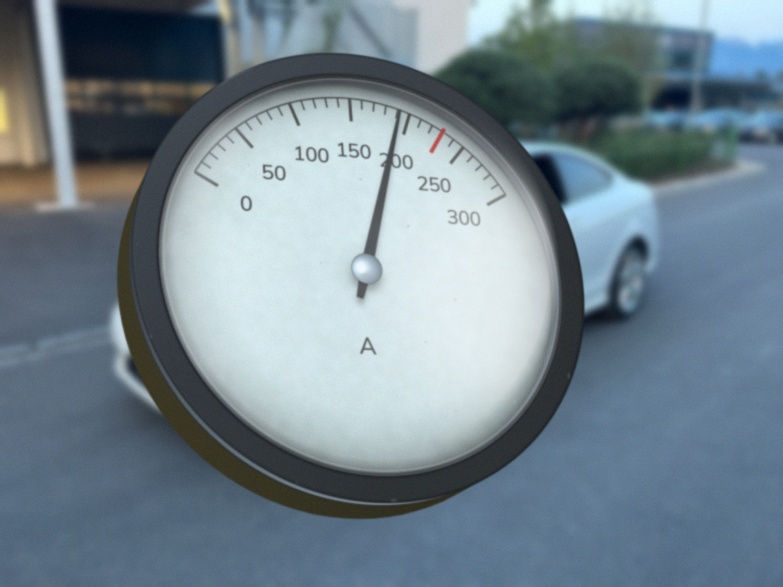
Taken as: 190,A
